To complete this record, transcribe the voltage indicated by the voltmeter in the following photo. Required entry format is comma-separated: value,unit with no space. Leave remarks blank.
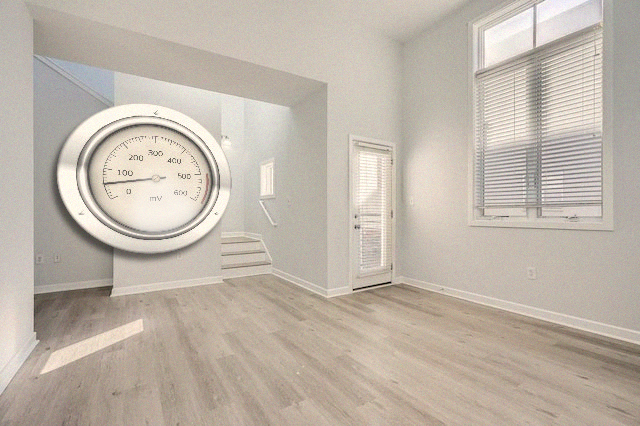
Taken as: 50,mV
